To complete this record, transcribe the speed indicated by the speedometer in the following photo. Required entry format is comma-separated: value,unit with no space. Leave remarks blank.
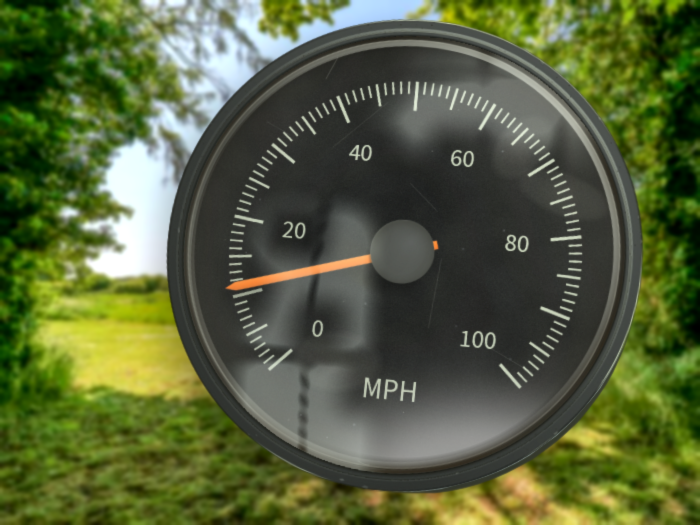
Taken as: 11,mph
